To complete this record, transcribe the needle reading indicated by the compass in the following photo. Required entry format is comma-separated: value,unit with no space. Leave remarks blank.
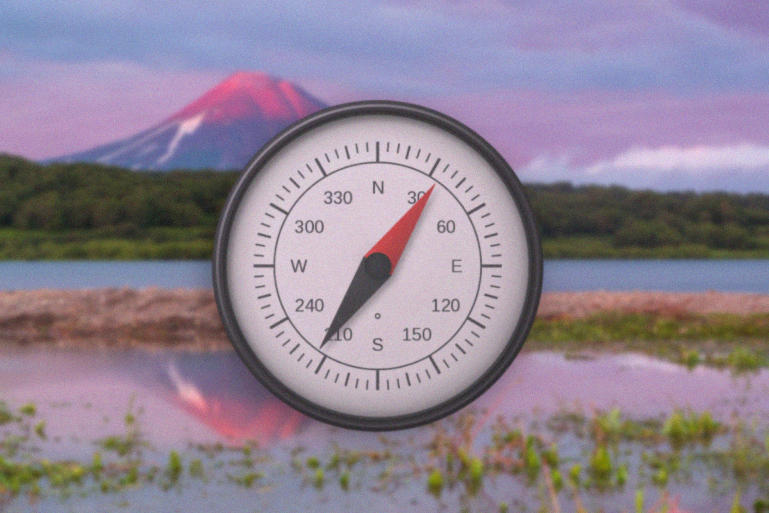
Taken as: 35,°
